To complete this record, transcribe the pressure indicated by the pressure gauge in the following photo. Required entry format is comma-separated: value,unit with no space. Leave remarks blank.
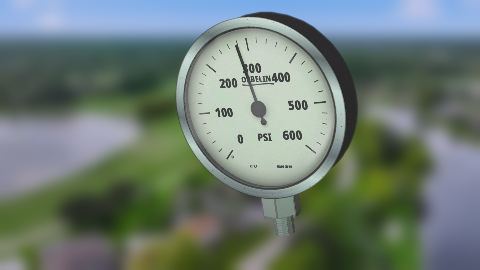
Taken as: 280,psi
